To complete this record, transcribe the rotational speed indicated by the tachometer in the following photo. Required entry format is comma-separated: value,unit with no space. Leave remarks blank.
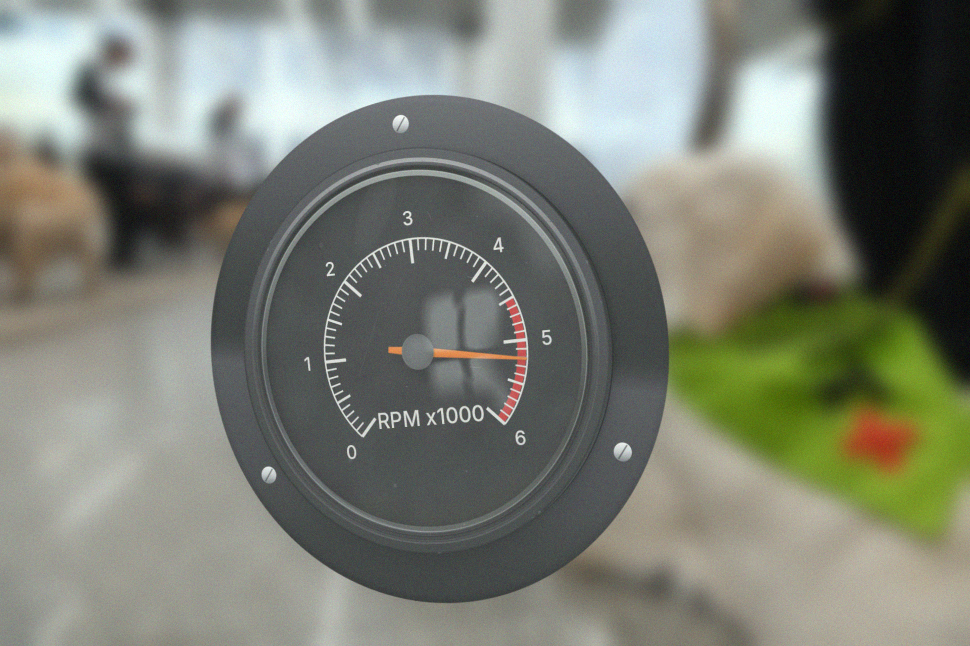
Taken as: 5200,rpm
